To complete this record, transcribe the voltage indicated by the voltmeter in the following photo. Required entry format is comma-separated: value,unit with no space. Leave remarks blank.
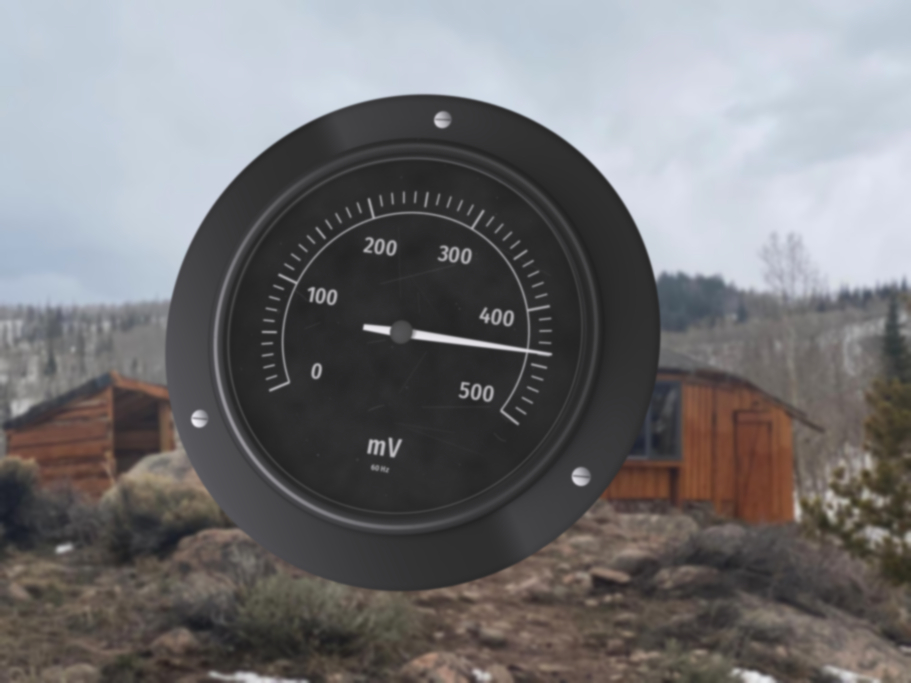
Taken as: 440,mV
